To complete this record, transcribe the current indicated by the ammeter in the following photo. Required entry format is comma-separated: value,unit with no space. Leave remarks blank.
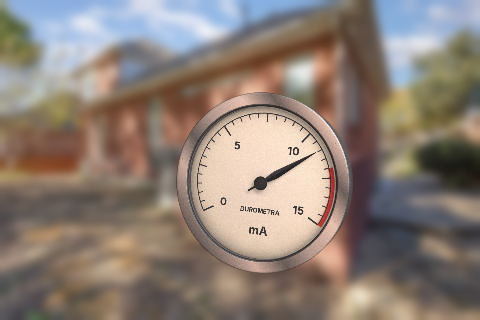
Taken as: 11,mA
